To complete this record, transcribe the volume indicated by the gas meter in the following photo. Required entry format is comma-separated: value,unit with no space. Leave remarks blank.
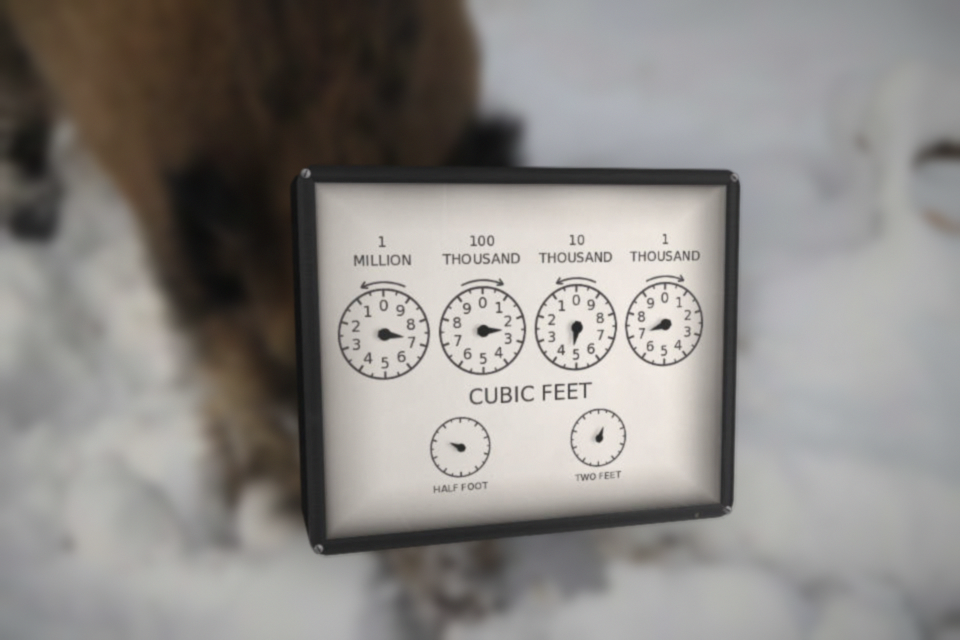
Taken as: 724700,ft³
